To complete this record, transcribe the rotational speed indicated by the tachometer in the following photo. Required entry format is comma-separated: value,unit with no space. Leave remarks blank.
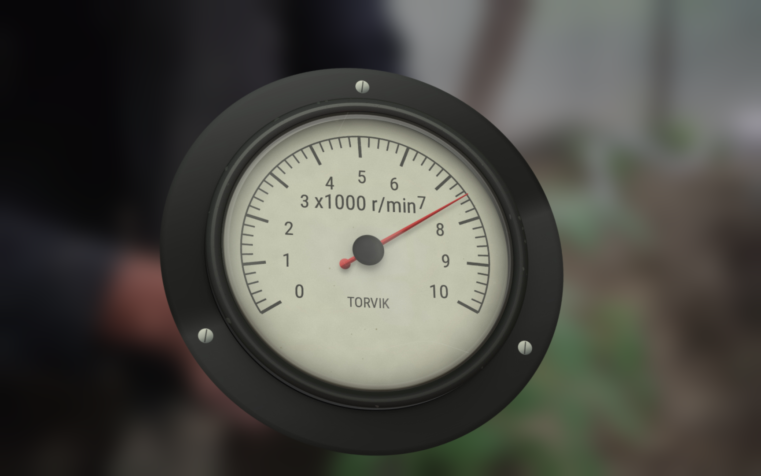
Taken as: 7500,rpm
